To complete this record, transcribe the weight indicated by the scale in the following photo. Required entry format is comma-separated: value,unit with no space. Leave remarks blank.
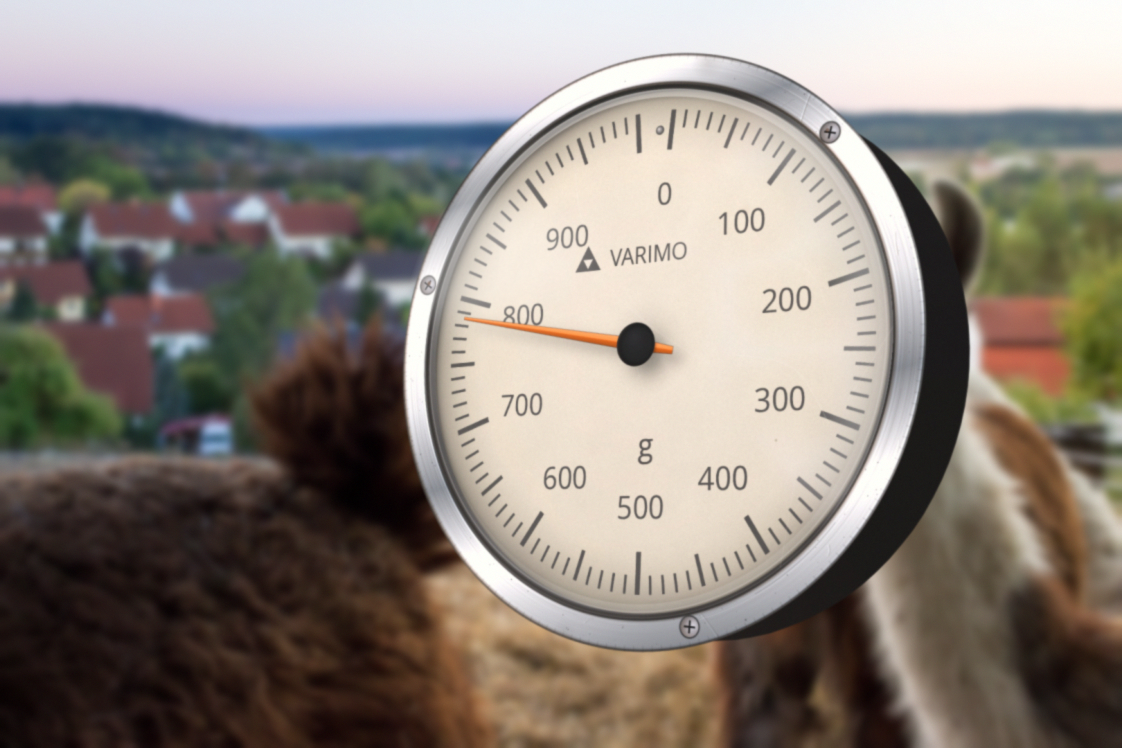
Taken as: 785,g
